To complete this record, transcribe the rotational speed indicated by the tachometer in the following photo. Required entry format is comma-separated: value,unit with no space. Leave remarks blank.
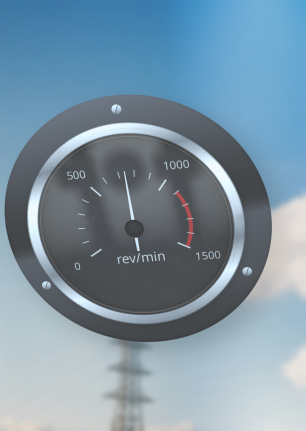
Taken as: 750,rpm
